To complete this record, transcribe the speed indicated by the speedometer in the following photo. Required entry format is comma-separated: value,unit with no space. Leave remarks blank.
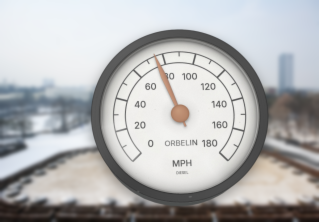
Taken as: 75,mph
